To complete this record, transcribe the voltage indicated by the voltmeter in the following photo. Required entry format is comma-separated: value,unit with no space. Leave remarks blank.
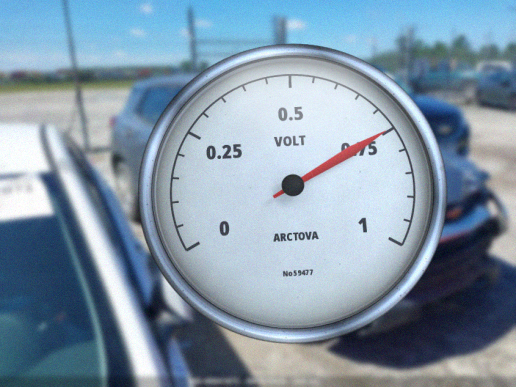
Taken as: 0.75,V
